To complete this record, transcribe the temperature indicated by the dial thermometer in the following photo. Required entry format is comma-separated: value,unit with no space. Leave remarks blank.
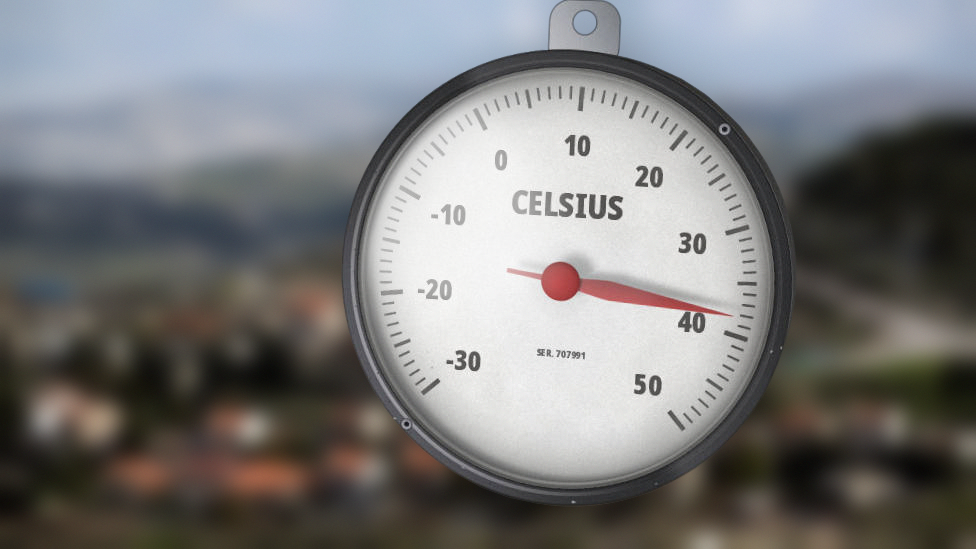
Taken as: 38,°C
